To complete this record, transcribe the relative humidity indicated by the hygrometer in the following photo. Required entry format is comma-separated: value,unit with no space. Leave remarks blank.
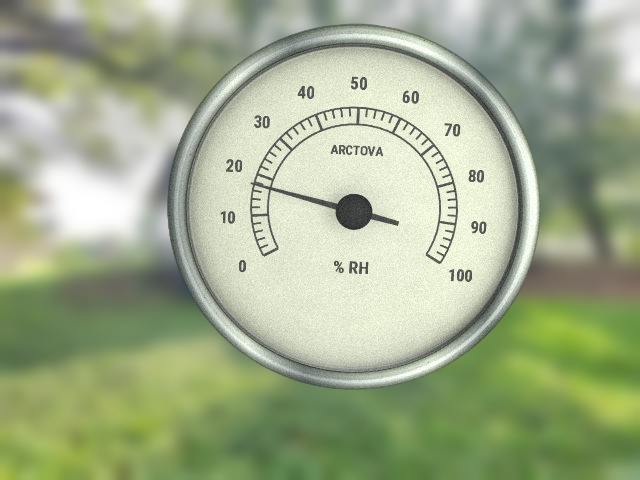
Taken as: 18,%
